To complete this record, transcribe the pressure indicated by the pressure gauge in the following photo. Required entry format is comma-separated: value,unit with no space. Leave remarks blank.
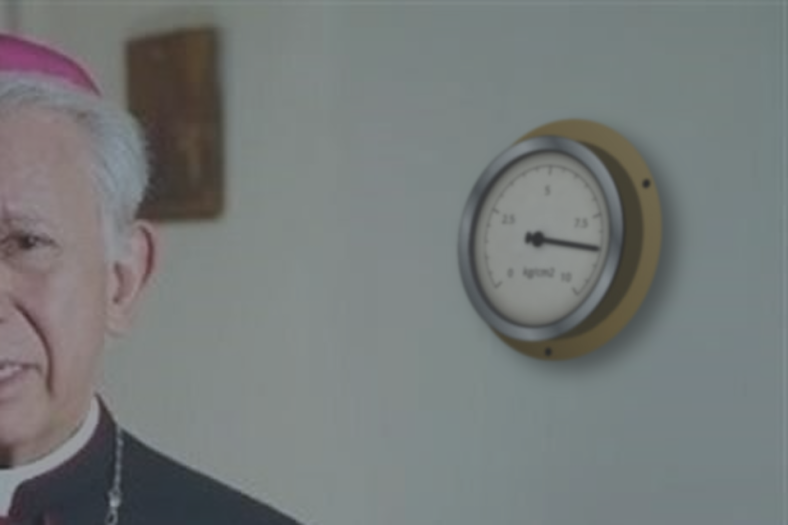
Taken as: 8.5,kg/cm²
